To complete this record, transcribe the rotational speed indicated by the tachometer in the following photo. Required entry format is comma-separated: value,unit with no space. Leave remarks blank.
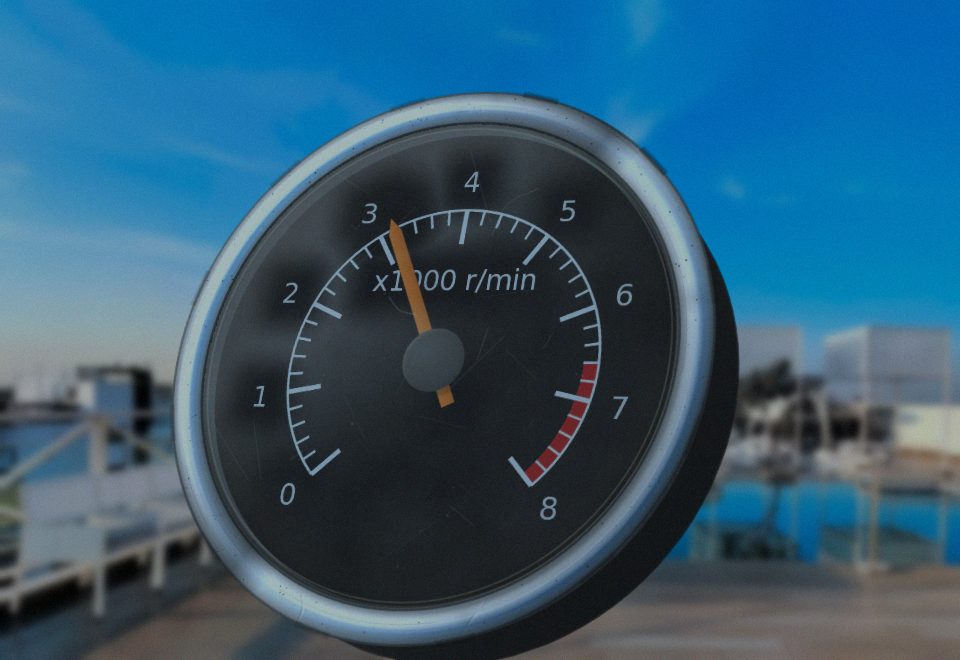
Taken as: 3200,rpm
